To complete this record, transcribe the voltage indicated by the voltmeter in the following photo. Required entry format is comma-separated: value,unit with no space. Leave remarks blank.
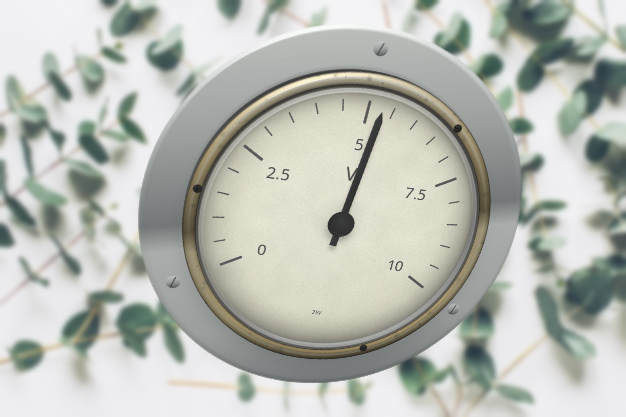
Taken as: 5.25,V
